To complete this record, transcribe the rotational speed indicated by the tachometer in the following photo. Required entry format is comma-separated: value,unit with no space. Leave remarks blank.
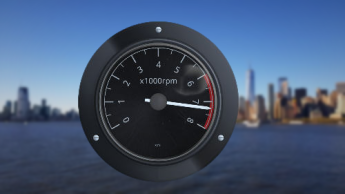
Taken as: 7250,rpm
